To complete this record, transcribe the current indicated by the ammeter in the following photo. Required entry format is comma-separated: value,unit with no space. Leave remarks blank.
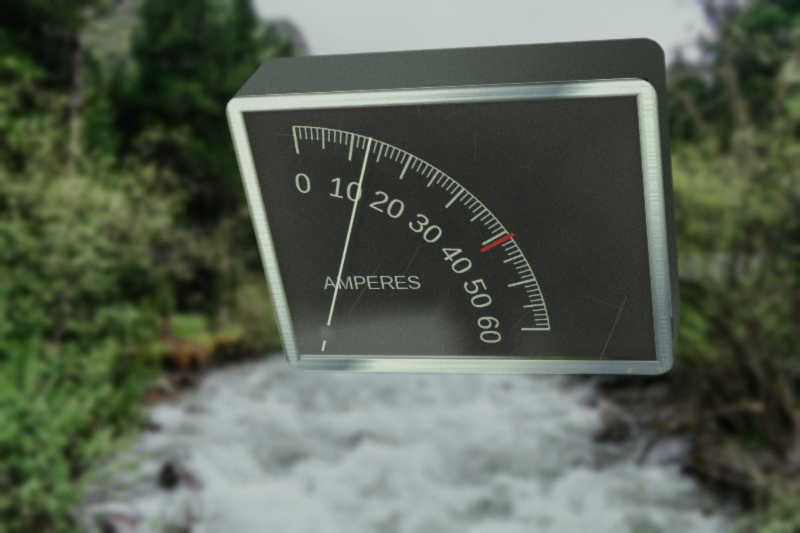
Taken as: 13,A
